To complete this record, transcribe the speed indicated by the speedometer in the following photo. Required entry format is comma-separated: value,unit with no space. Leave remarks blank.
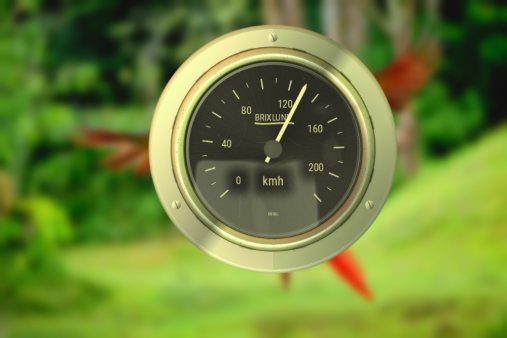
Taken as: 130,km/h
